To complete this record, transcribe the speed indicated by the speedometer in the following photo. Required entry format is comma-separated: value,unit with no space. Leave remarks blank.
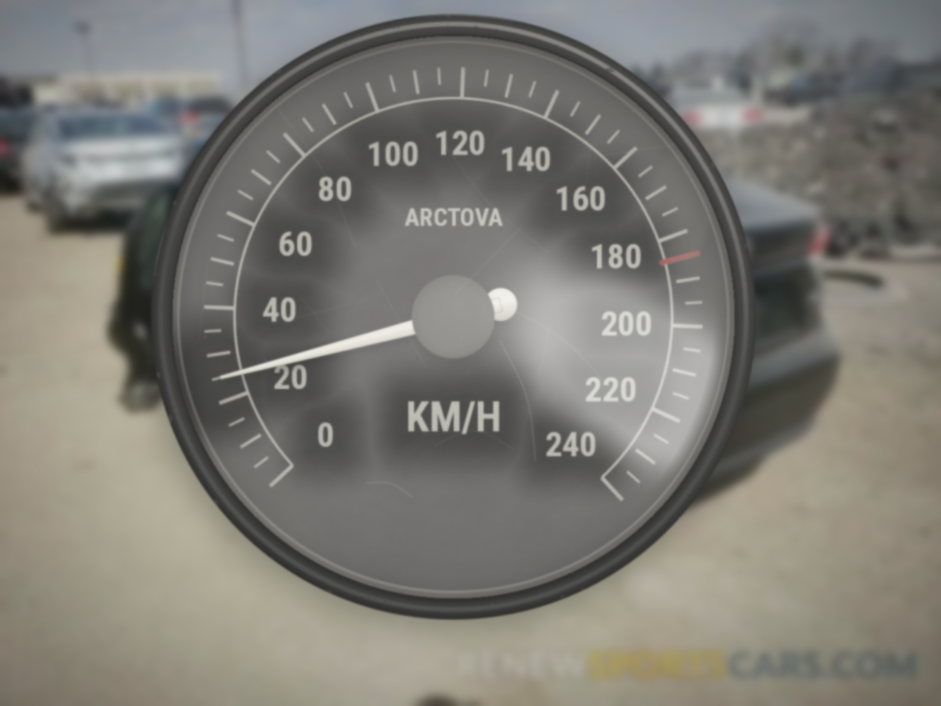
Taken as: 25,km/h
